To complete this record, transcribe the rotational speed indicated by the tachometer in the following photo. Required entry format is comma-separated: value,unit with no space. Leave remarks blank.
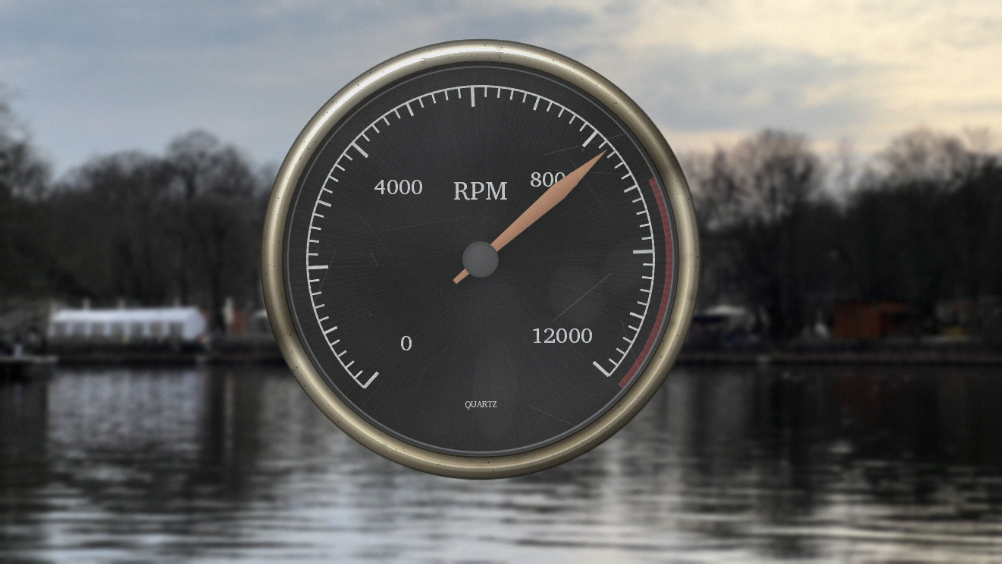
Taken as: 8300,rpm
